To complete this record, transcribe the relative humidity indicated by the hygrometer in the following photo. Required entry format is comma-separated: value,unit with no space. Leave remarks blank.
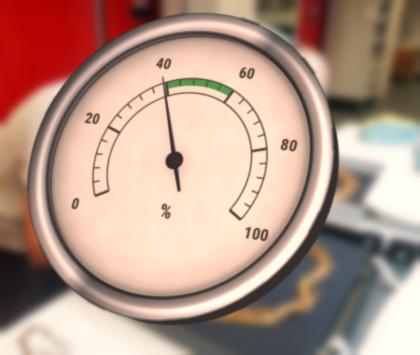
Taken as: 40,%
